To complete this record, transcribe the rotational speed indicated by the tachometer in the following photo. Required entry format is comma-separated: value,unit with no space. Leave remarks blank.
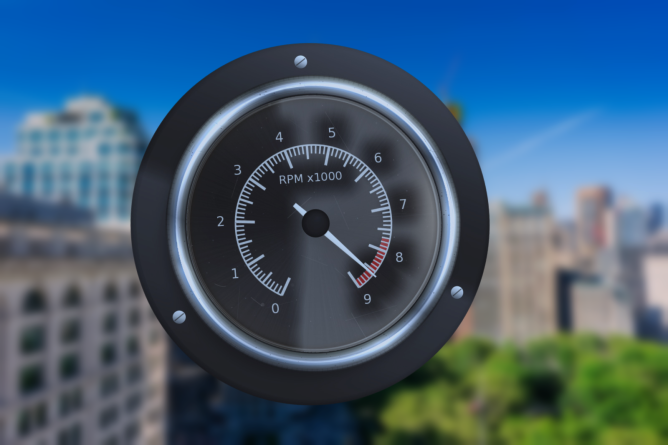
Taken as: 8600,rpm
